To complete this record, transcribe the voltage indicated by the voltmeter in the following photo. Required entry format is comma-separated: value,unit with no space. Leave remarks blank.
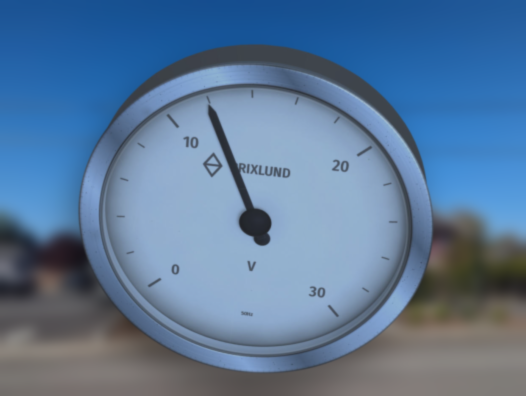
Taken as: 12,V
